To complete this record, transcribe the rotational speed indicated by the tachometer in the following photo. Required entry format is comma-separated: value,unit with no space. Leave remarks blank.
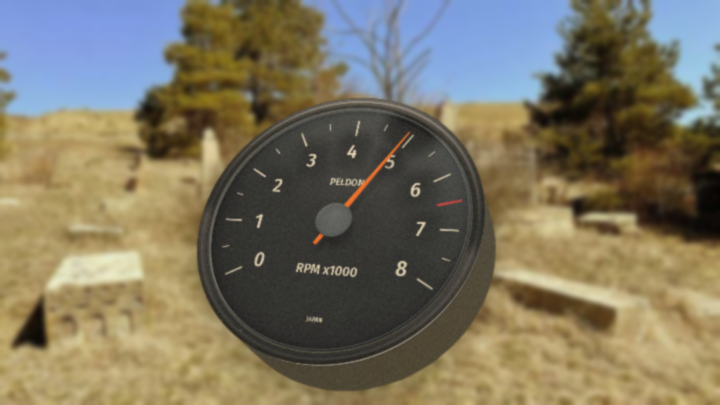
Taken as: 5000,rpm
